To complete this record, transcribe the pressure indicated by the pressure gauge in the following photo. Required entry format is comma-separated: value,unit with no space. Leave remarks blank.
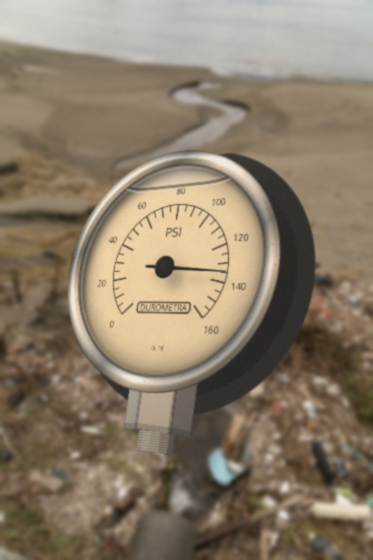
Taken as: 135,psi
